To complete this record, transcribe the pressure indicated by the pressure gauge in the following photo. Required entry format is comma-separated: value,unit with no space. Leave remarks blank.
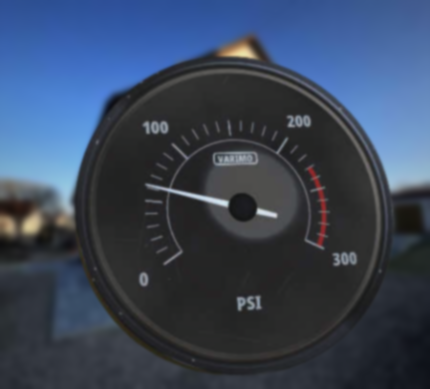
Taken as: 60,psi
